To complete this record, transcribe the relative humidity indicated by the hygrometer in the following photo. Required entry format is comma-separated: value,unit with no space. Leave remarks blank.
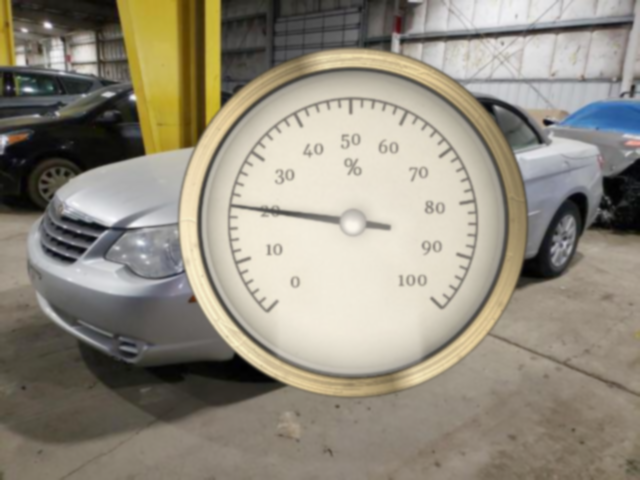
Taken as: 20,%
